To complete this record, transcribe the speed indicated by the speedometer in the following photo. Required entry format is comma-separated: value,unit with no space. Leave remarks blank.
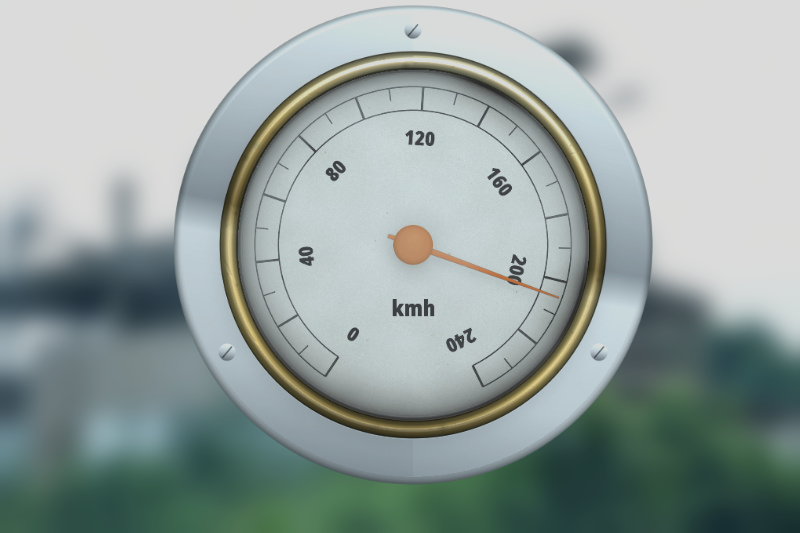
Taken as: 205,km/h
